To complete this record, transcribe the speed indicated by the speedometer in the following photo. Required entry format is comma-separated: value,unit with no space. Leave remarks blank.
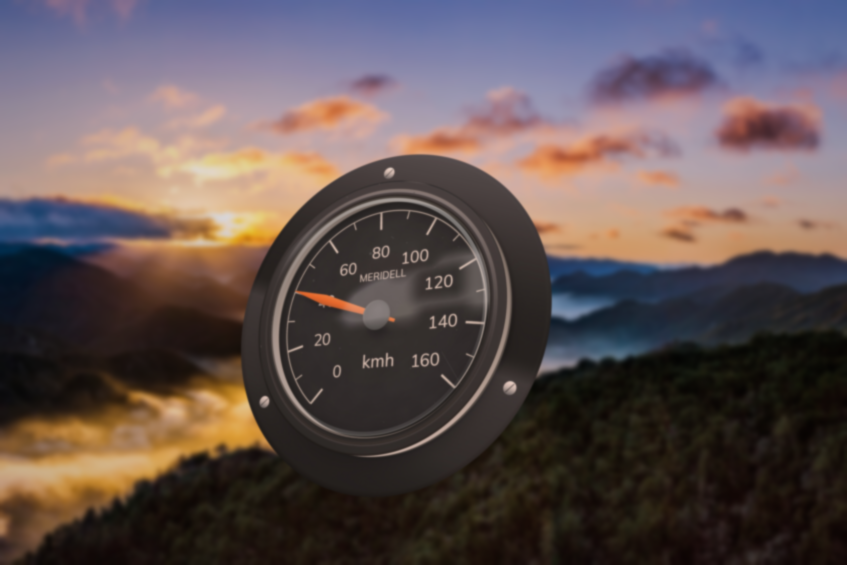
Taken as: 40,km/h
